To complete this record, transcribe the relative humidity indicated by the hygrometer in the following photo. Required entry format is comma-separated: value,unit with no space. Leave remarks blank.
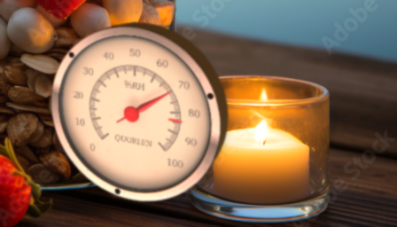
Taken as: 70,%
